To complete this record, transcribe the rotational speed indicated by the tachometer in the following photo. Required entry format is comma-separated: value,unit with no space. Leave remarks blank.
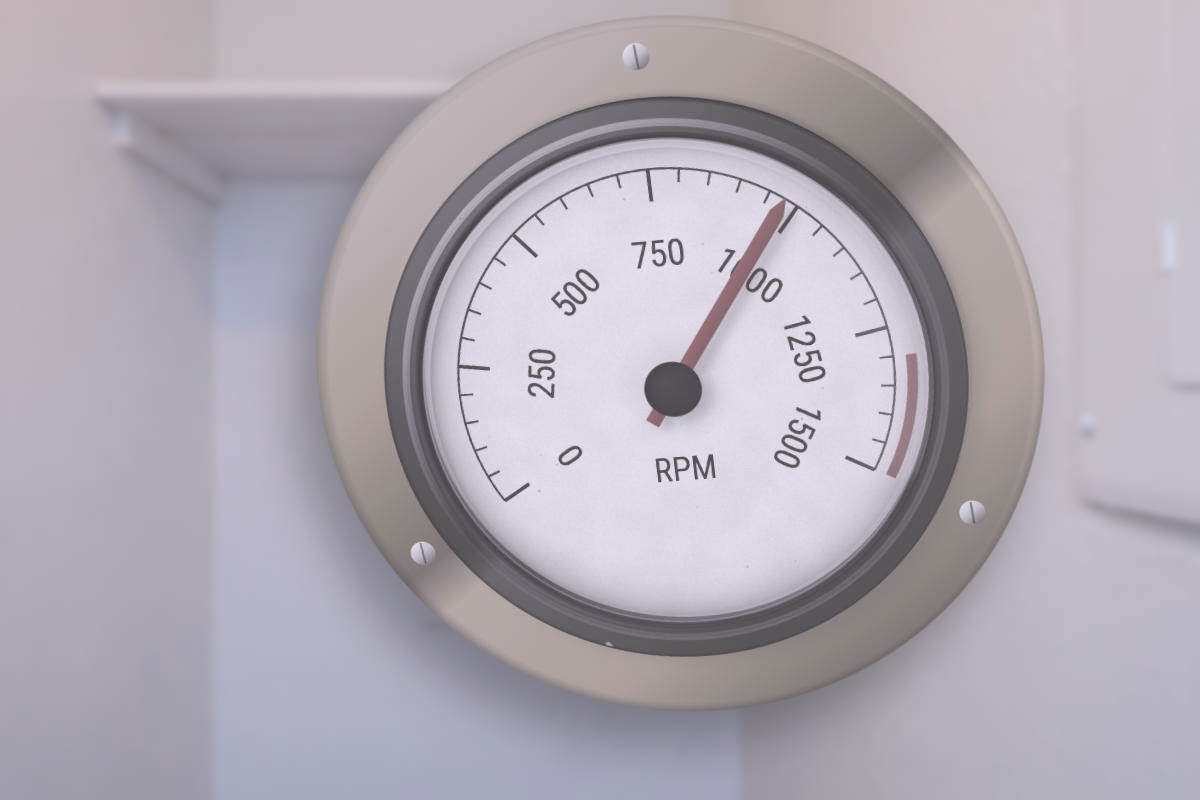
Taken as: 975,rpm
